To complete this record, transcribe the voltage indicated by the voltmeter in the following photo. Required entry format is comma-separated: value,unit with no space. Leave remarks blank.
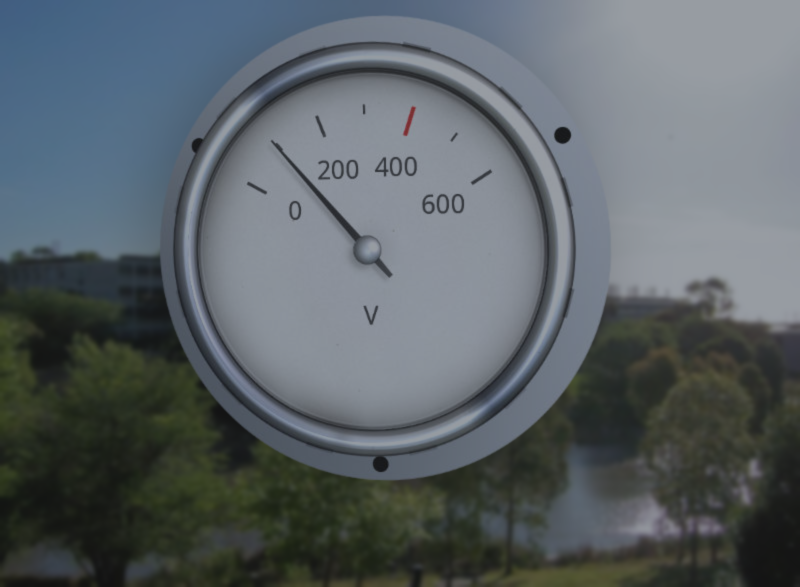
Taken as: 100,V
